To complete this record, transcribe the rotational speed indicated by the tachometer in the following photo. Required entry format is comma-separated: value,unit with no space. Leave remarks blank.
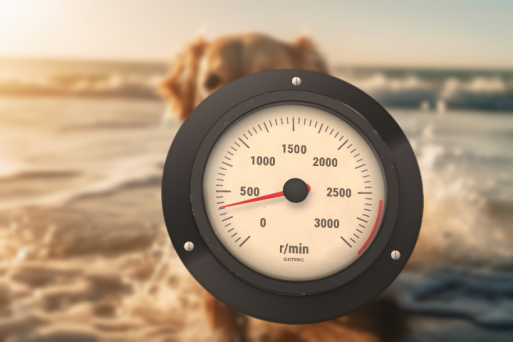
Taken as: 350,rpm
